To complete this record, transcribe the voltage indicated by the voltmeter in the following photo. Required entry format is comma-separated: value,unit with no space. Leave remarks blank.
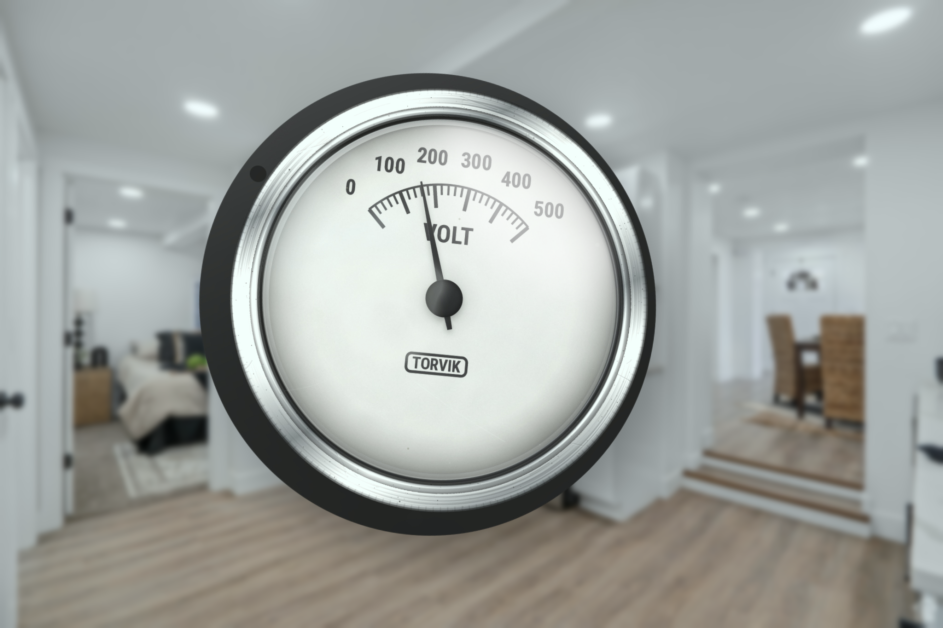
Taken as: 160,V
